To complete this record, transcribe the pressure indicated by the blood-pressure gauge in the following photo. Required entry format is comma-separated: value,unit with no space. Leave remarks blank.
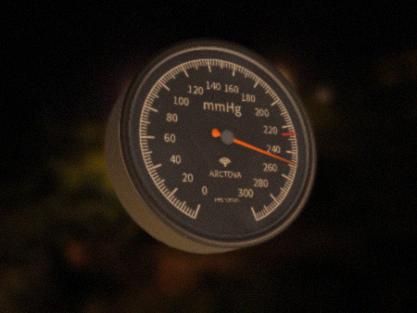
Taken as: 250,mmHg
